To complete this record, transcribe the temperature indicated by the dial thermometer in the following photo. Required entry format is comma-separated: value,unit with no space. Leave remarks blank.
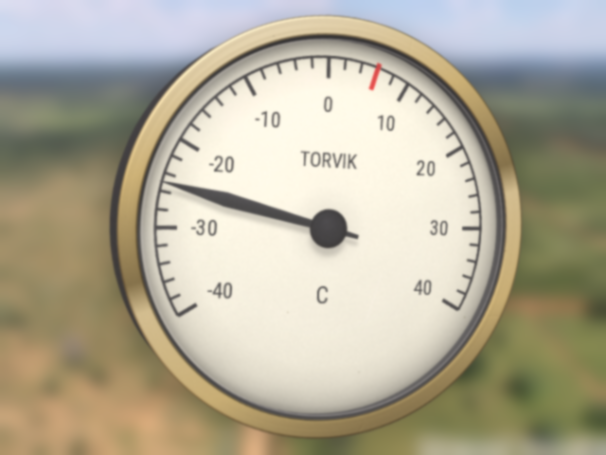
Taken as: -25,°C
